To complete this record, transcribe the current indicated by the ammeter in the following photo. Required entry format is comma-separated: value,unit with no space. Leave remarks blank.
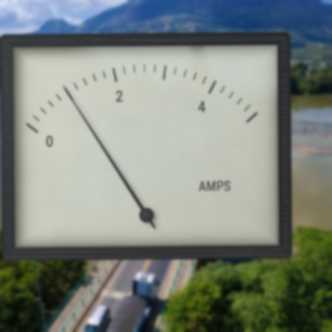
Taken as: 1,A
